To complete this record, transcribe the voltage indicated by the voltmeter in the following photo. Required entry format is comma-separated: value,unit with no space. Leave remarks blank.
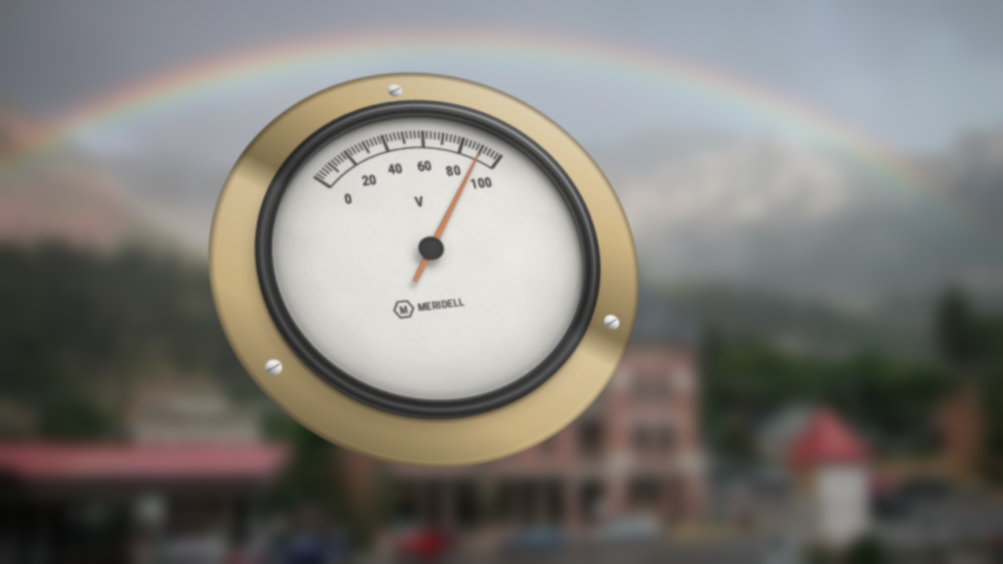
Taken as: 90,V
